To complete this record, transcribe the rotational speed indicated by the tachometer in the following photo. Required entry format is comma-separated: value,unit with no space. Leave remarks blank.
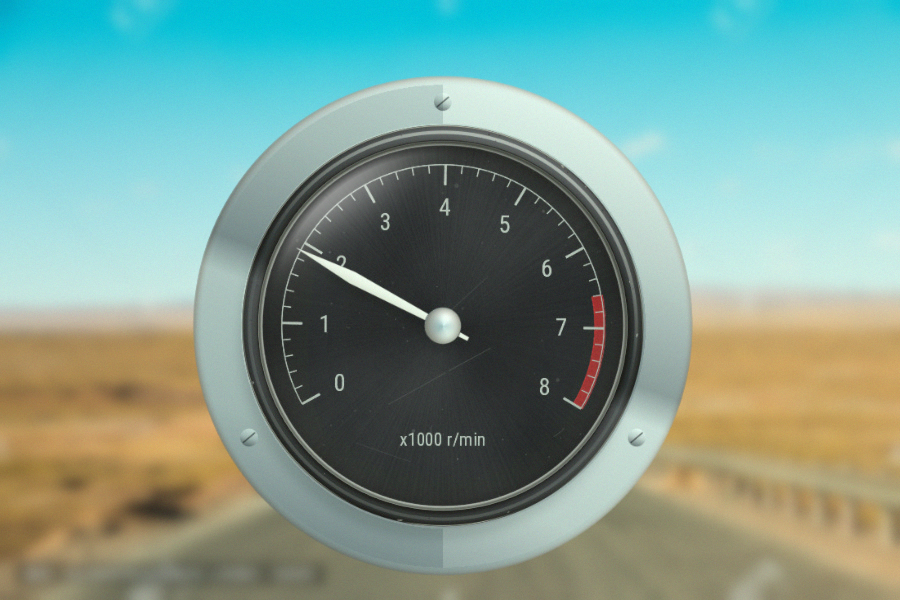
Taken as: 1900,rpm
